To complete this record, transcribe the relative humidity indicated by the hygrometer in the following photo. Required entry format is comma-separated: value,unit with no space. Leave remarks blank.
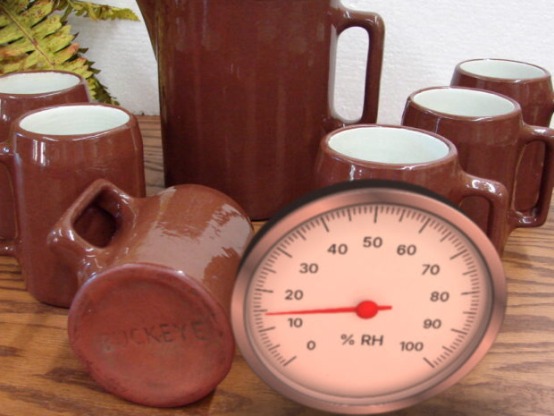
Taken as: 15,%
